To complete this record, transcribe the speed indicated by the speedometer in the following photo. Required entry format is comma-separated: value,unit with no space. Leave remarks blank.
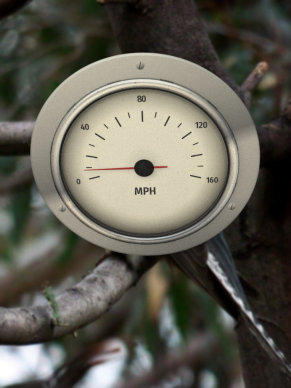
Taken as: 10,mph
